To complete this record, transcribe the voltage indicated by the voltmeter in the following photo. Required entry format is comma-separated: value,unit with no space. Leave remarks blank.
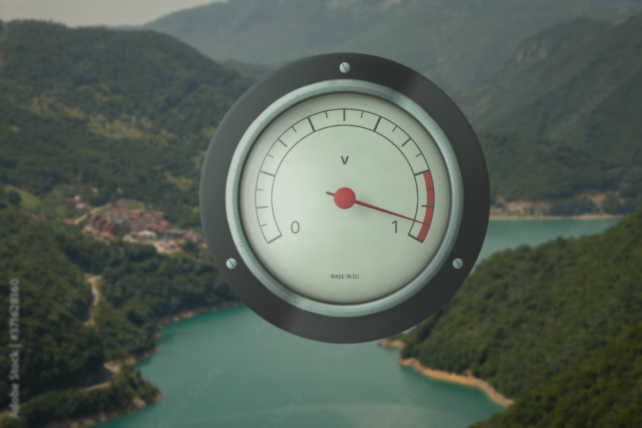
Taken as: 0.95,V
